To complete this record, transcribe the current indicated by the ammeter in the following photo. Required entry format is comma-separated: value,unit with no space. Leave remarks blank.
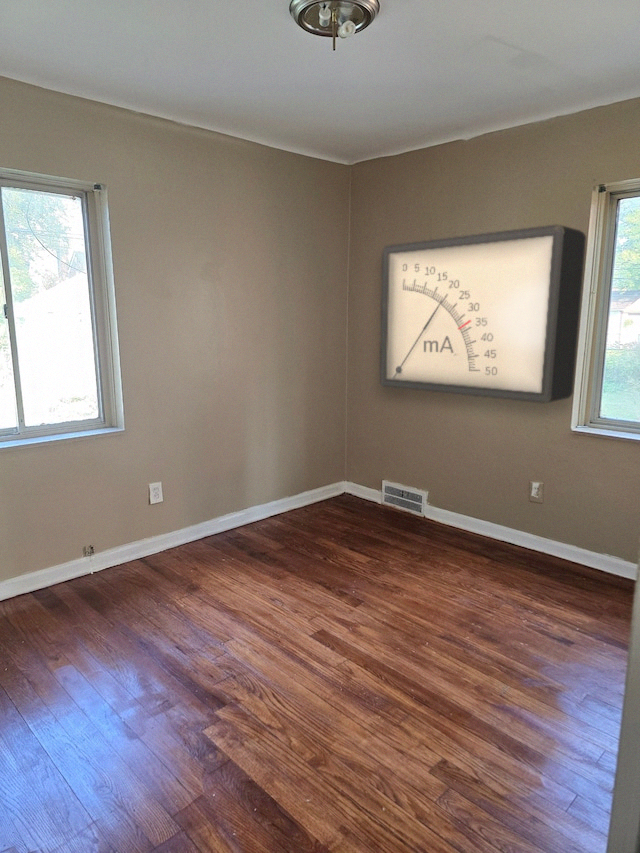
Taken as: 20,mA
